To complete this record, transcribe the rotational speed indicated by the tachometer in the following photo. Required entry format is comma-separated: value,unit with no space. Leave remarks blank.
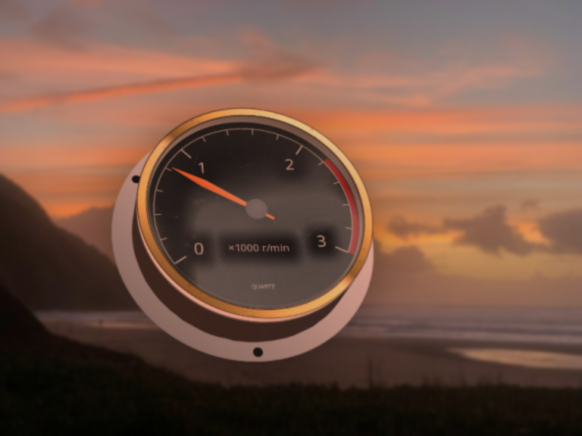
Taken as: 800,rpm
